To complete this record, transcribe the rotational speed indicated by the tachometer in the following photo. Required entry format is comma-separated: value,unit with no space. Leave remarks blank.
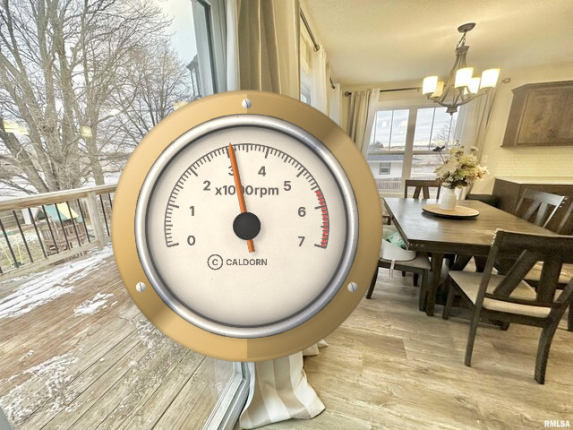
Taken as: 3100,rpm
